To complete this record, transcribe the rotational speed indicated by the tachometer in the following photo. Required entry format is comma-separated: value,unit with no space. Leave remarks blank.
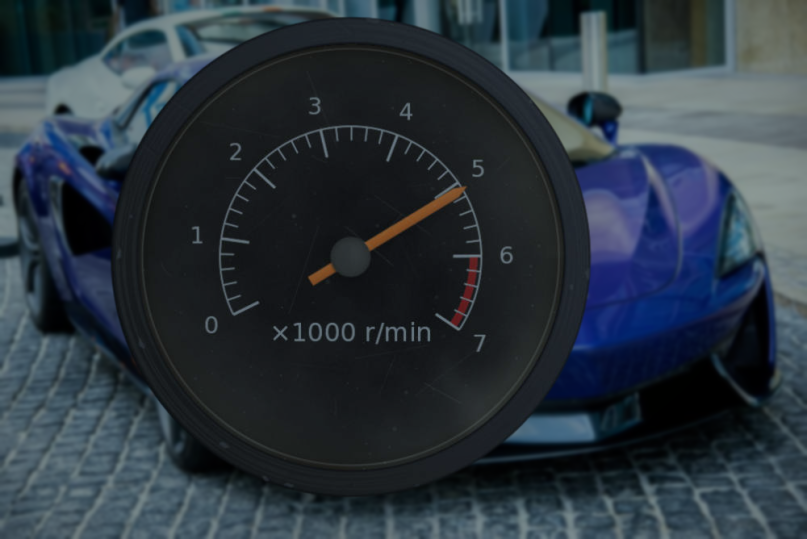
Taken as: 5100,rpm
